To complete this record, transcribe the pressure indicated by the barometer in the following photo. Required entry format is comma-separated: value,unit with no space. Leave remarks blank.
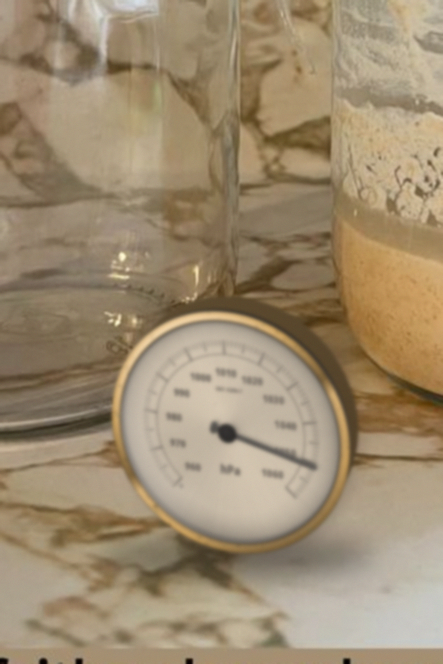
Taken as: 1050,hPa
